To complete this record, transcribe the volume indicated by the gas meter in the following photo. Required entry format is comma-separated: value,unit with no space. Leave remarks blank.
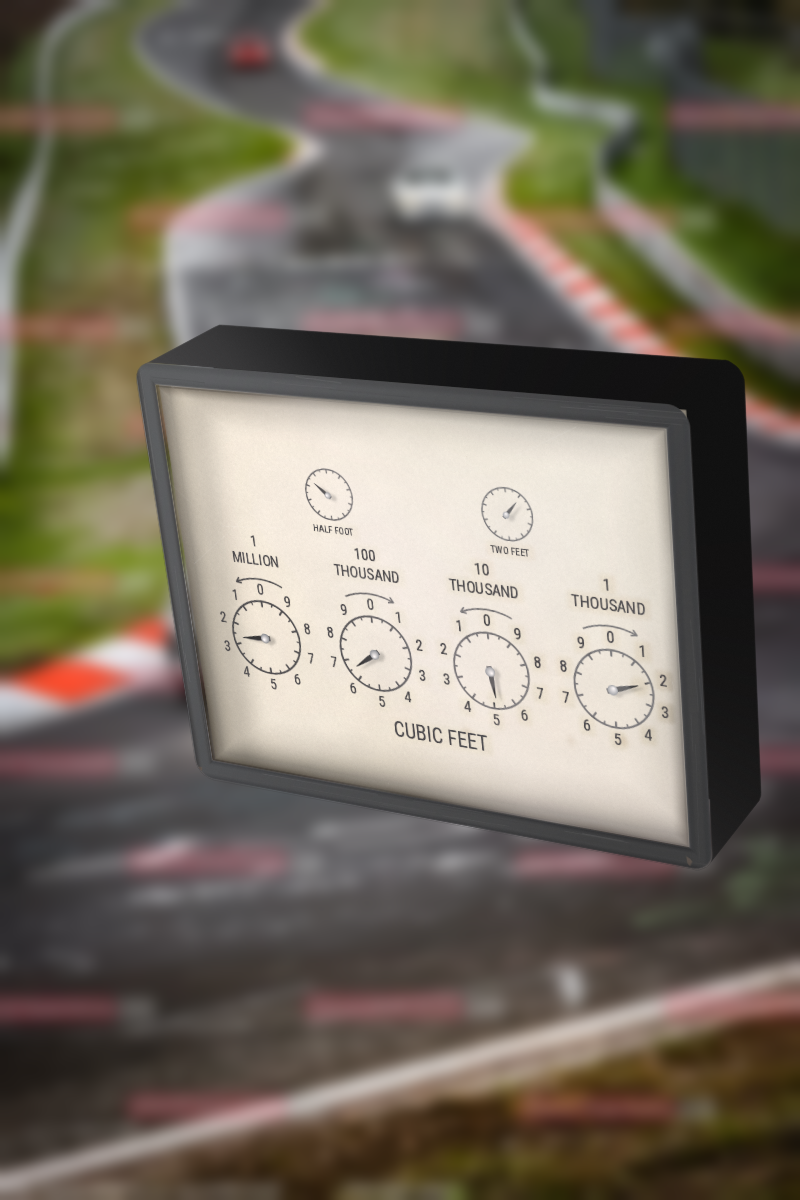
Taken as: 265200,ft³
